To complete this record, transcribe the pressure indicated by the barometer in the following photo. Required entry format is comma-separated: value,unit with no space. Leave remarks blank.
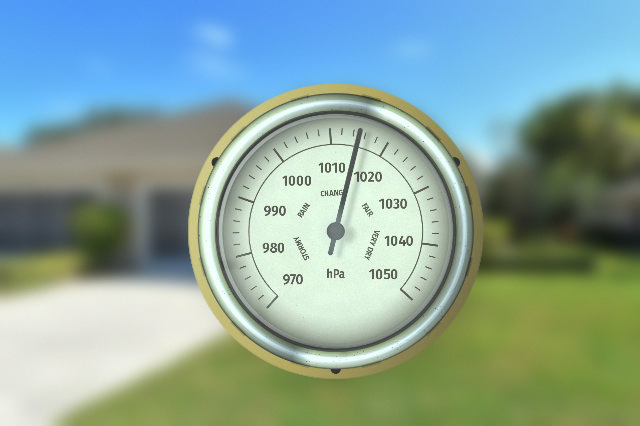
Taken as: 1015,hPa
